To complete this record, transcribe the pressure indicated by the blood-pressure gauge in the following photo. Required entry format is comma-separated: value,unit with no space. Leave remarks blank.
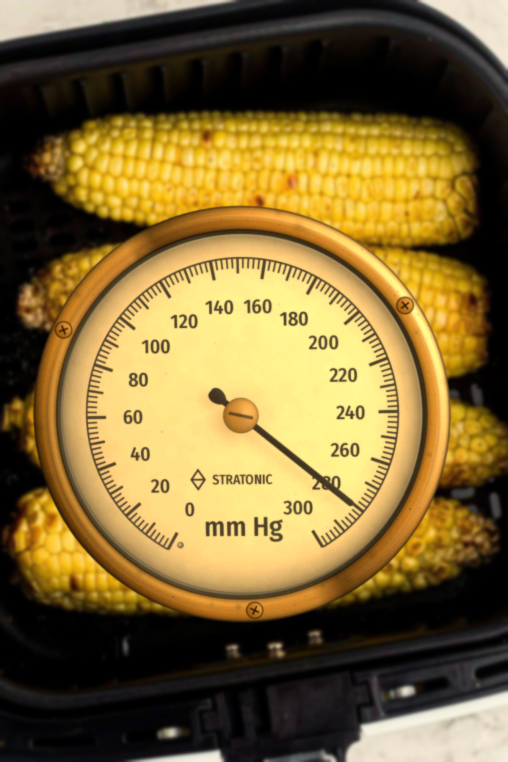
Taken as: 280,mmHg
